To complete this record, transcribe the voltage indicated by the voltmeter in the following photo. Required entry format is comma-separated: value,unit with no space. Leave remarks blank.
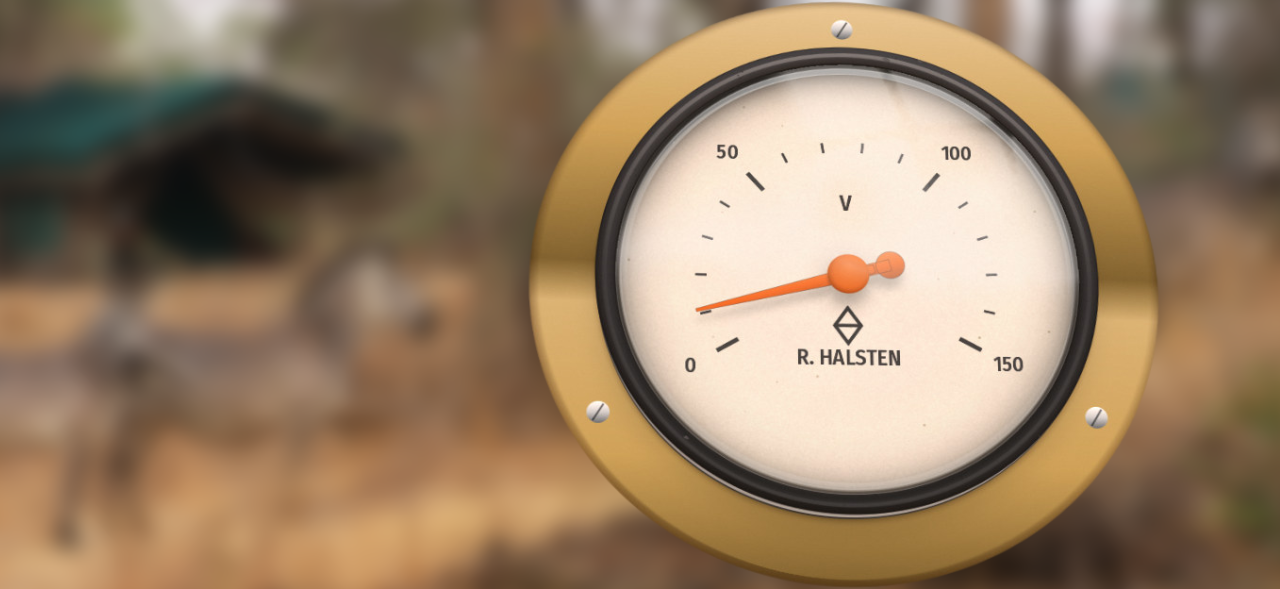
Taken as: 10,V
